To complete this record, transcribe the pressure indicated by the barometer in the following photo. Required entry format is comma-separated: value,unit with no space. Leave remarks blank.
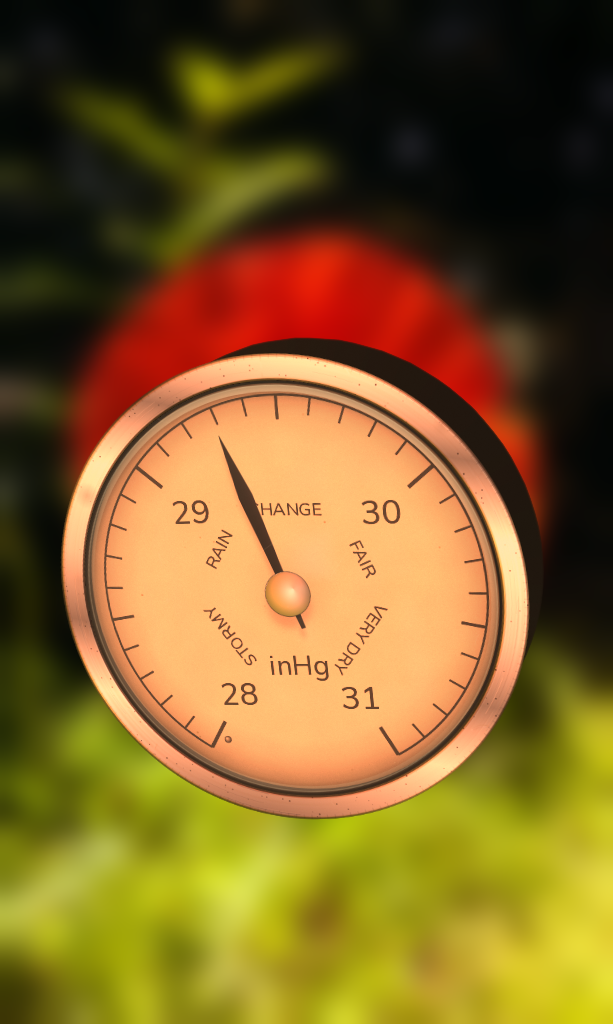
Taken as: 29.3,inHg
